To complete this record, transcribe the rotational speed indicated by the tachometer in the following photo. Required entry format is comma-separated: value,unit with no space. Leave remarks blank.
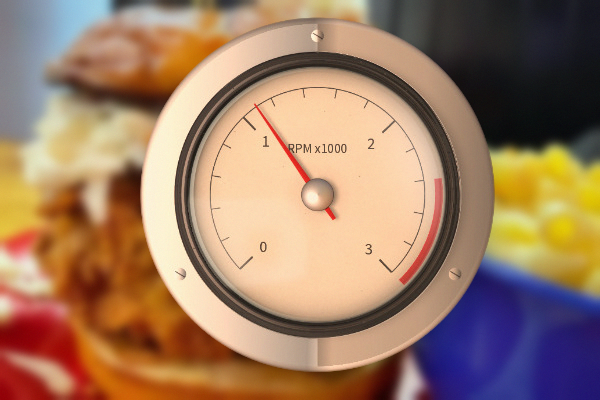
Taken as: 1100,rpm
